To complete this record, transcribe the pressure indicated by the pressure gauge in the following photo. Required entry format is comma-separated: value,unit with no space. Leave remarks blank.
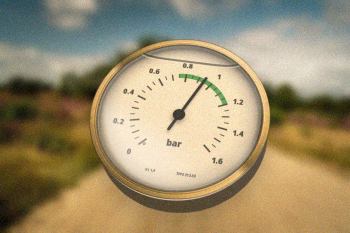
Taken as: 0.95,bar
